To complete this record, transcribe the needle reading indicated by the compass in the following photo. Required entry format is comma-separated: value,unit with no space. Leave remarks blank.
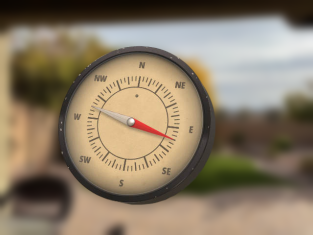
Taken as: 105,°
